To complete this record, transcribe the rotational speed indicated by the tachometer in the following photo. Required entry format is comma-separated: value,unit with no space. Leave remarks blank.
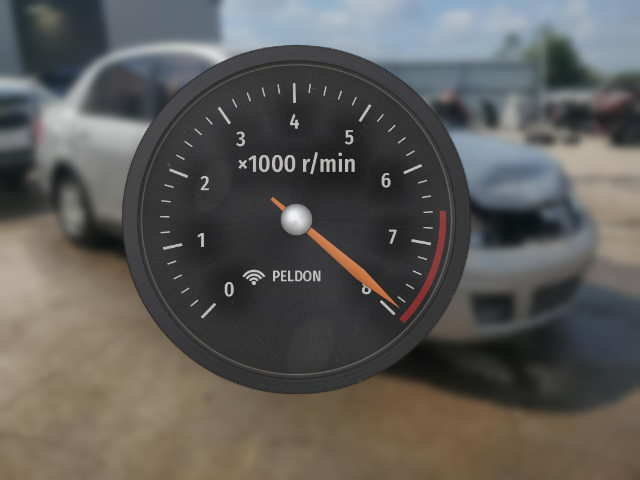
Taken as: 7900,rpm
